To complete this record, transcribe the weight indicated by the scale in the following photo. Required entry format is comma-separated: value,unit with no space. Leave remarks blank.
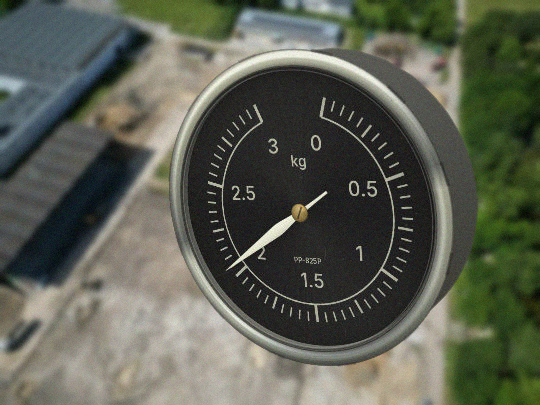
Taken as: 2.05,kg
